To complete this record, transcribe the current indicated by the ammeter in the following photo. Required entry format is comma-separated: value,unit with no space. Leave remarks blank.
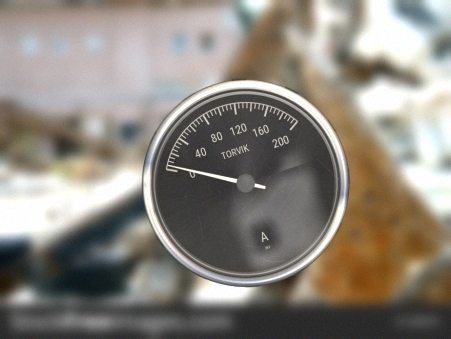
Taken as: 5,A
